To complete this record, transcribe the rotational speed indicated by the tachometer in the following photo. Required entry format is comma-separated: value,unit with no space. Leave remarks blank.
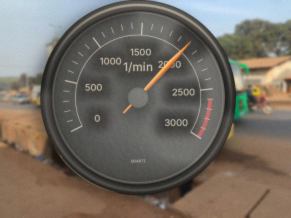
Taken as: 2000,rpm
